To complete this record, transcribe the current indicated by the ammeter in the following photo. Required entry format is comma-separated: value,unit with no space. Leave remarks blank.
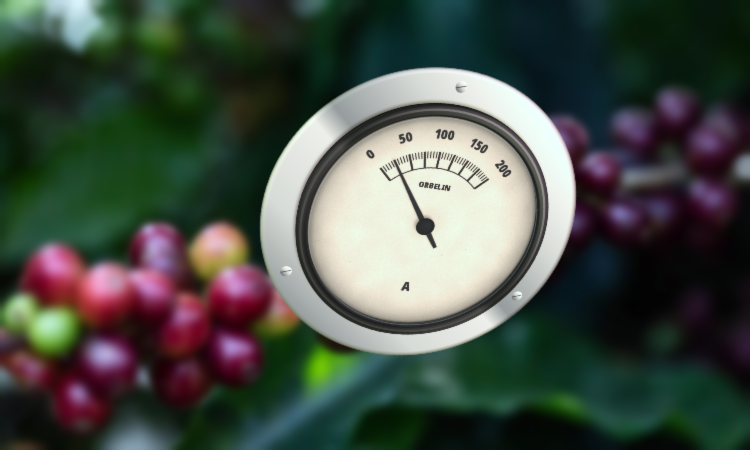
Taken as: 25,A
